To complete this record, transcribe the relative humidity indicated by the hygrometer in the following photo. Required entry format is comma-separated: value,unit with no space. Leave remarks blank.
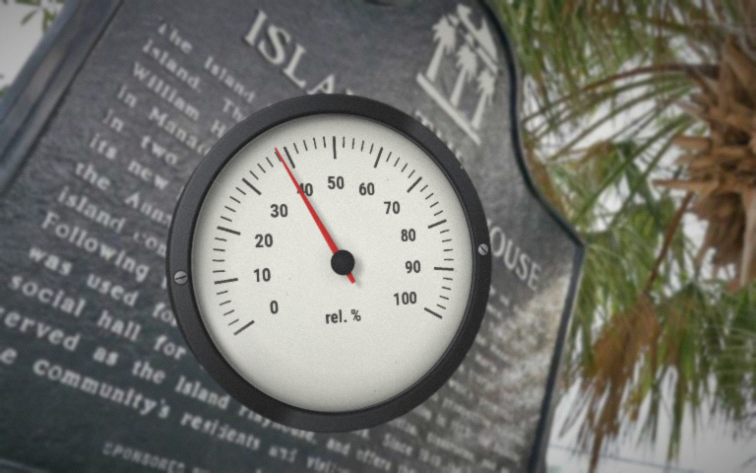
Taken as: 38,%
